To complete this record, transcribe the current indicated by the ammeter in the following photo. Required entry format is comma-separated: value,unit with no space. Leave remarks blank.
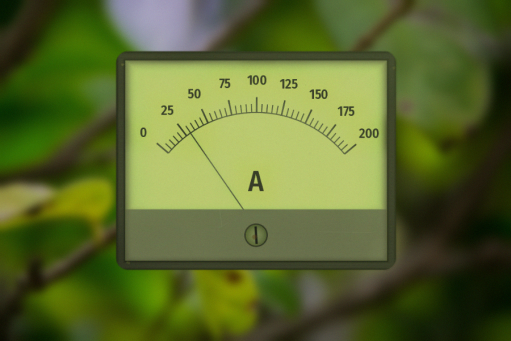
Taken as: 30,A
